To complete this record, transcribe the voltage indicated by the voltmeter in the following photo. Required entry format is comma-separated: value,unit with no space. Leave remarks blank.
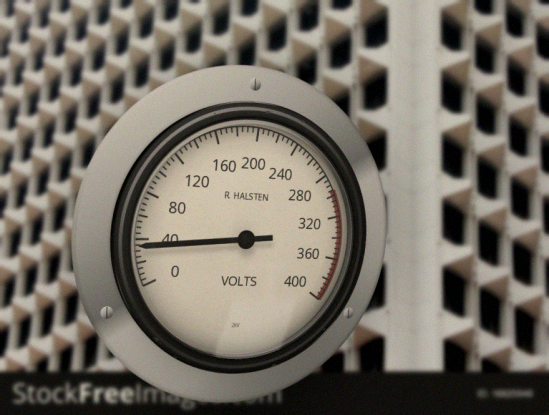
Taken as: 35,V
